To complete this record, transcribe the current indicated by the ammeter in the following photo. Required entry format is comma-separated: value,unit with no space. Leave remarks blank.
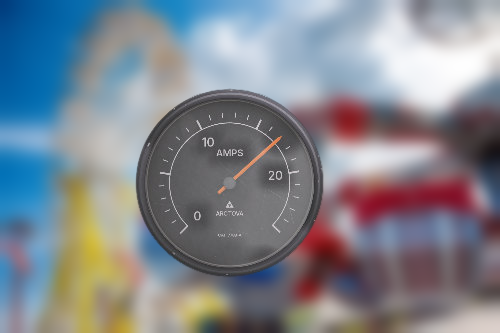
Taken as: 17,A
